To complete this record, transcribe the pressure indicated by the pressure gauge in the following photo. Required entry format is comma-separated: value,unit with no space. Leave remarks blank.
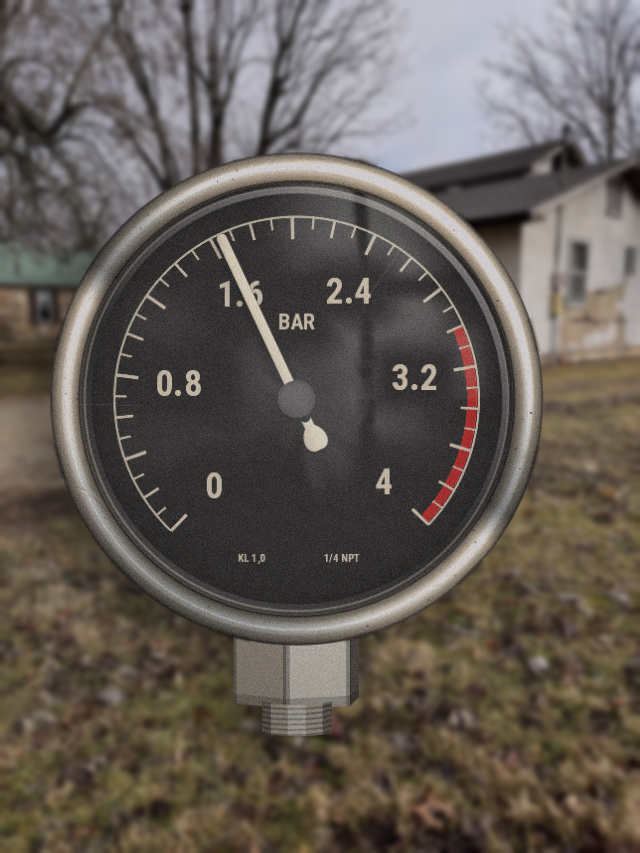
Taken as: 1.65,bar
